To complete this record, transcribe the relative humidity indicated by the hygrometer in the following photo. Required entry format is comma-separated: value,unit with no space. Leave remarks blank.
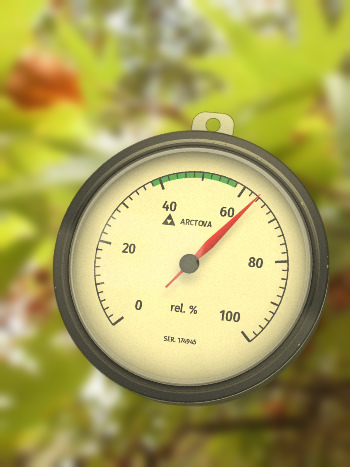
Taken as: 64,%
